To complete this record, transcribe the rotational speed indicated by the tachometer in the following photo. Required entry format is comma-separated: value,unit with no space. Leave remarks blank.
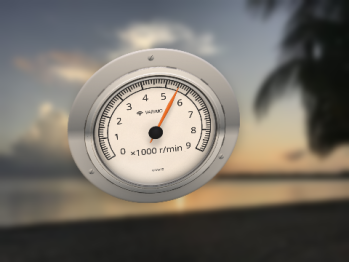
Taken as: 5500,rpm
